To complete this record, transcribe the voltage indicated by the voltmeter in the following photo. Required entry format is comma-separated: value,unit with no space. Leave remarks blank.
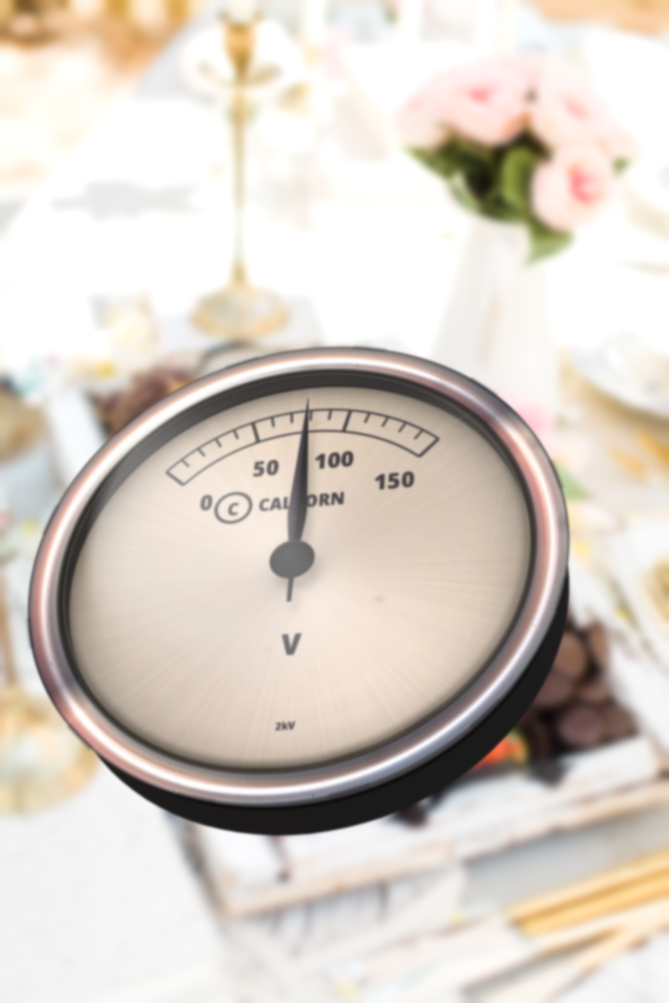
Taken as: 80,V
